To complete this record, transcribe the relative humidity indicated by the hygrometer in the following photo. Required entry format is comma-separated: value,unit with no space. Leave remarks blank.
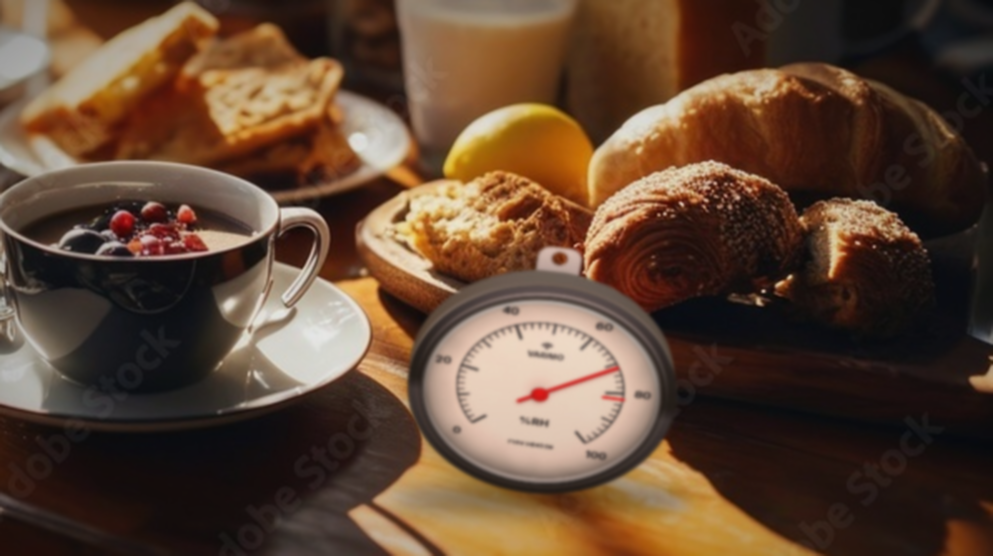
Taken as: 70,%
